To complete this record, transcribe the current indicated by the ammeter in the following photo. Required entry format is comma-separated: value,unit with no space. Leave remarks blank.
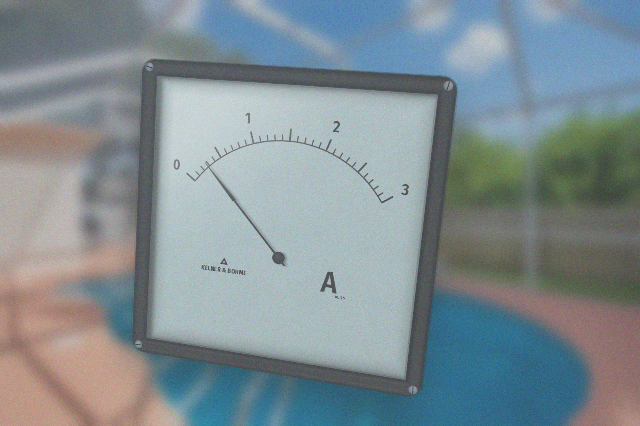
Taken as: 0.3,A
